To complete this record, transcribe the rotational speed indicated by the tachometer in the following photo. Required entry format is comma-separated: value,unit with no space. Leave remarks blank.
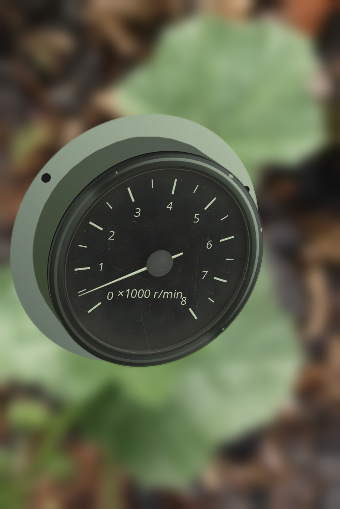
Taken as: 500,rpm
